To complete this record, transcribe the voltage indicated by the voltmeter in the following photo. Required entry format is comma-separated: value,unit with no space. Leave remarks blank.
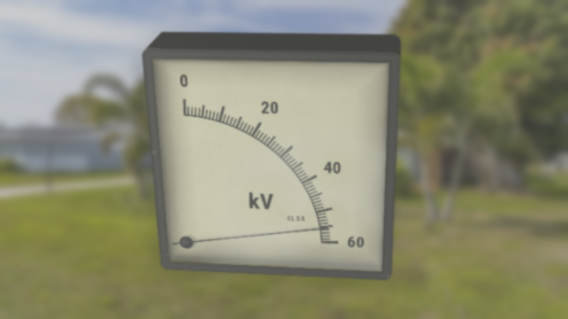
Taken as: 55,kV
